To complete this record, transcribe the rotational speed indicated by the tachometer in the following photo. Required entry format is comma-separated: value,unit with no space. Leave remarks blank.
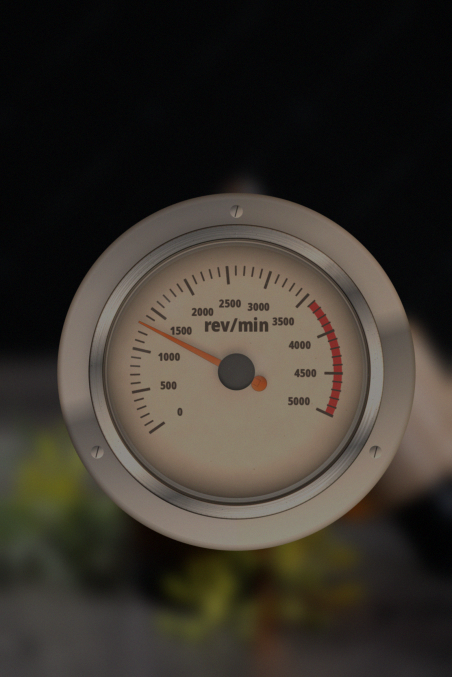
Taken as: 1300,rpm
